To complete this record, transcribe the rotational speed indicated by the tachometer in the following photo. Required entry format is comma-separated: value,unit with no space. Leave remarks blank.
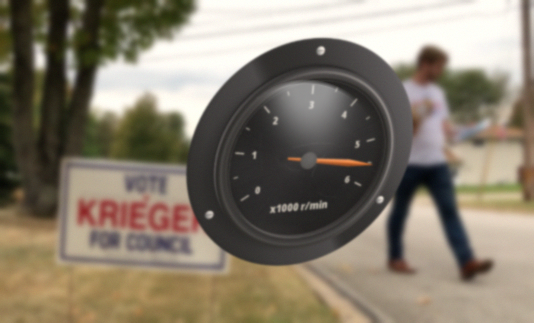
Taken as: 5500,rpm
